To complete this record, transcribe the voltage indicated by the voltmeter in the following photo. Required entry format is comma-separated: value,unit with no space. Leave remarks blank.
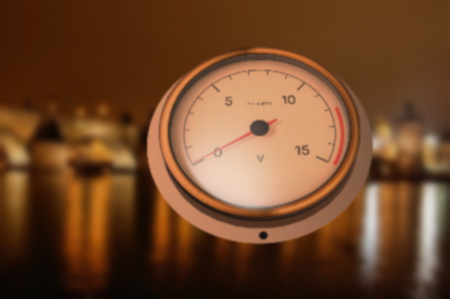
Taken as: 0,V
